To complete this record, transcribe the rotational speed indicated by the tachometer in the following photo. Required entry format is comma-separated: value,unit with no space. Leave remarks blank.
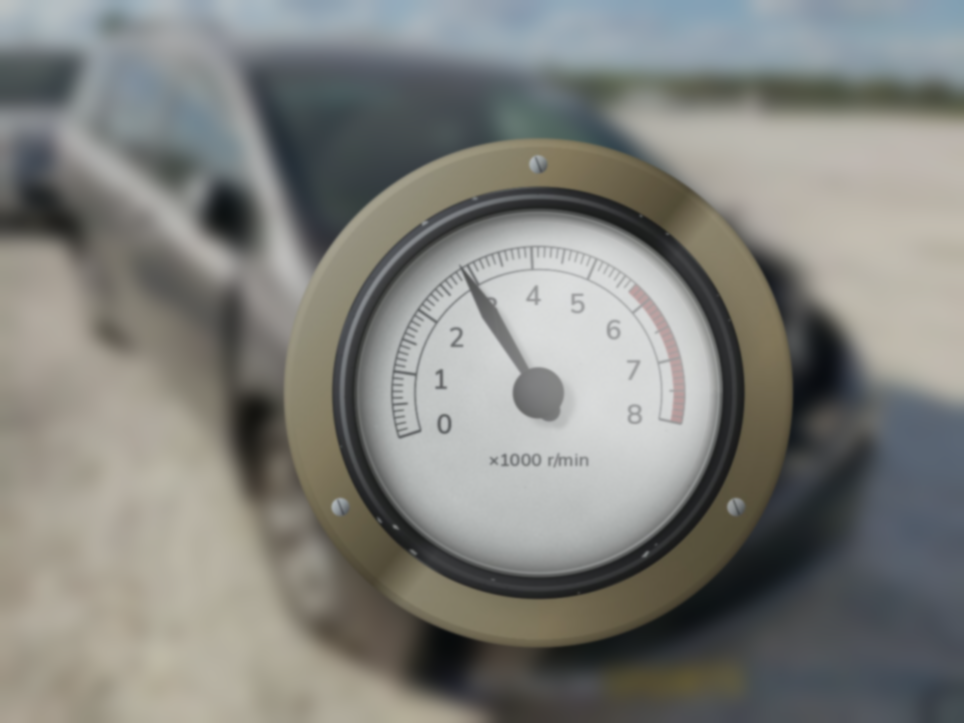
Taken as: 2900,rpm
